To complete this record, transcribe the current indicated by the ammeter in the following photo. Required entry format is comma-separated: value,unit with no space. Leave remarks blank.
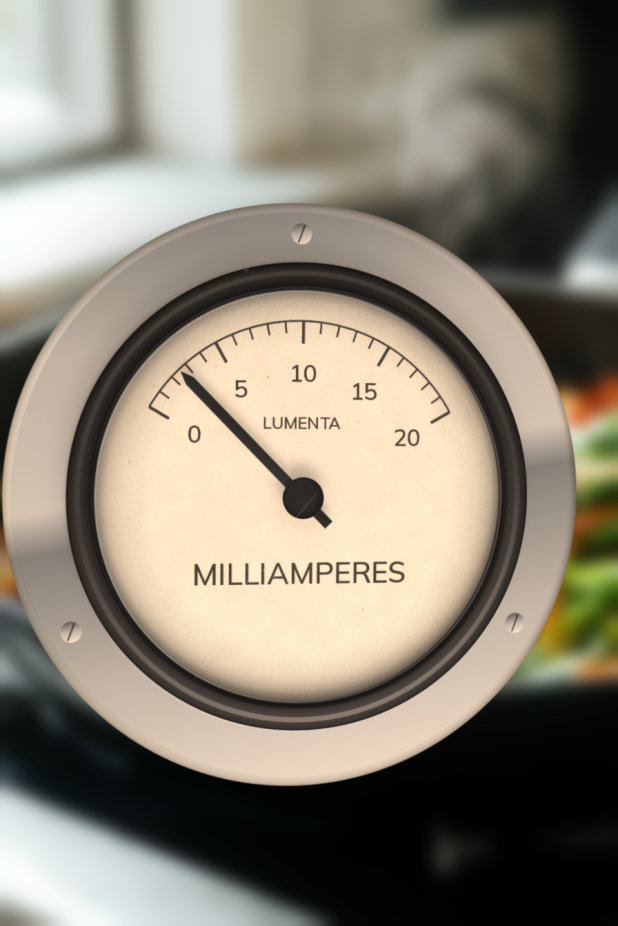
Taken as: 2.5,mA
